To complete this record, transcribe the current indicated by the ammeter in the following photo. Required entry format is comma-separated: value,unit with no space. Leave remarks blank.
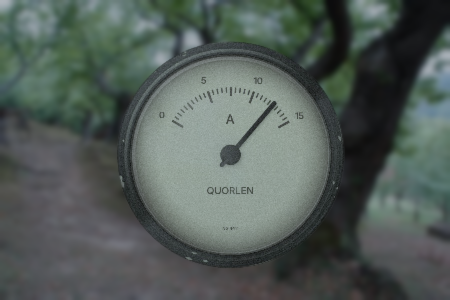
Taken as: 12.5,A
